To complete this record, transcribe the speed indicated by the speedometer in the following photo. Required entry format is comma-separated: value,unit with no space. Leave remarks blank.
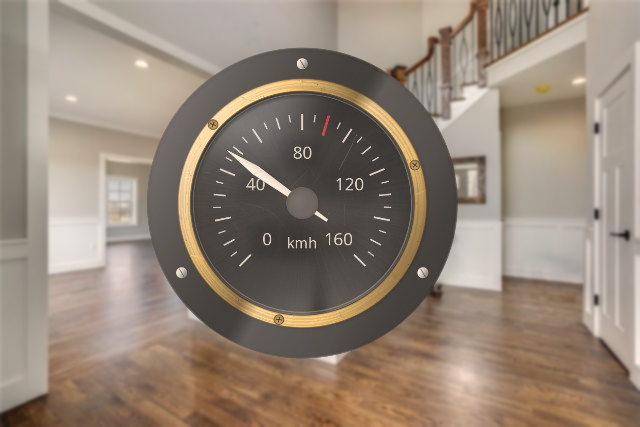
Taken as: 47.5,km/h
